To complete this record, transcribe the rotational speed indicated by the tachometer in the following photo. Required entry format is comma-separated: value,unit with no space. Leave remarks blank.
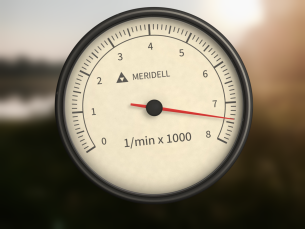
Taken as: 7400,rpm
